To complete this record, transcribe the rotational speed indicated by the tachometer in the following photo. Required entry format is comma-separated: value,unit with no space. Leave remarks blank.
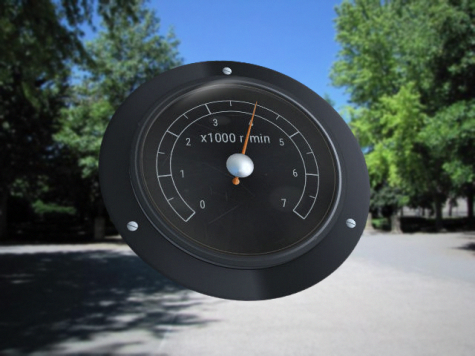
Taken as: 4000,rpm
